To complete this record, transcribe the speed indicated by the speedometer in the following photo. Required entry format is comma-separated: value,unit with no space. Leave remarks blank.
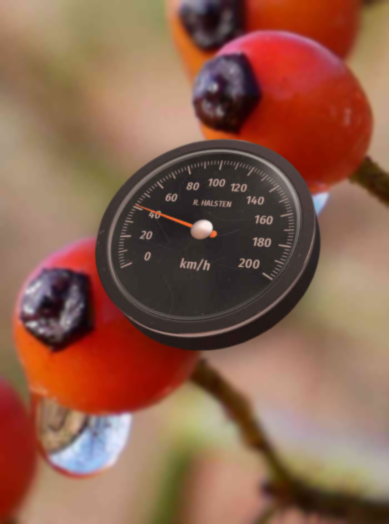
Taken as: 40,km/h
